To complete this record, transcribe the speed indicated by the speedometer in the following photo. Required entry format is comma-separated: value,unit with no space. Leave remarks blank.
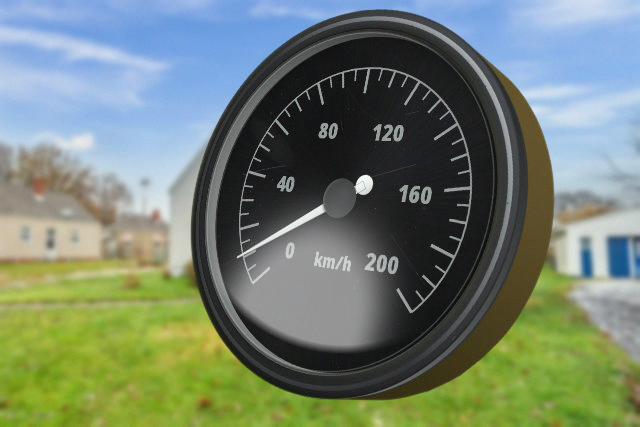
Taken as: 10,km/h
